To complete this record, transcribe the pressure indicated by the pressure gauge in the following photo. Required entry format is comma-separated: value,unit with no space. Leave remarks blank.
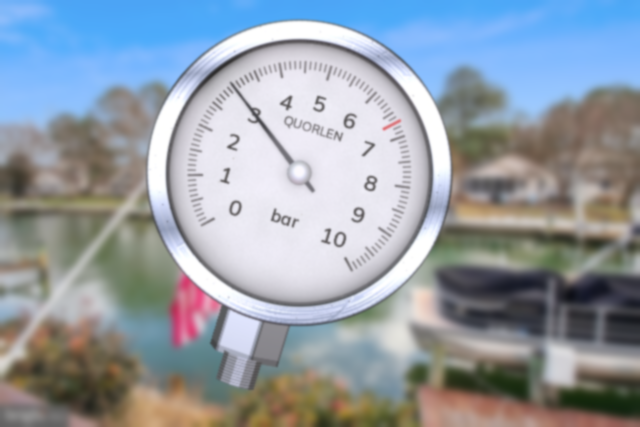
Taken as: 3,bar
